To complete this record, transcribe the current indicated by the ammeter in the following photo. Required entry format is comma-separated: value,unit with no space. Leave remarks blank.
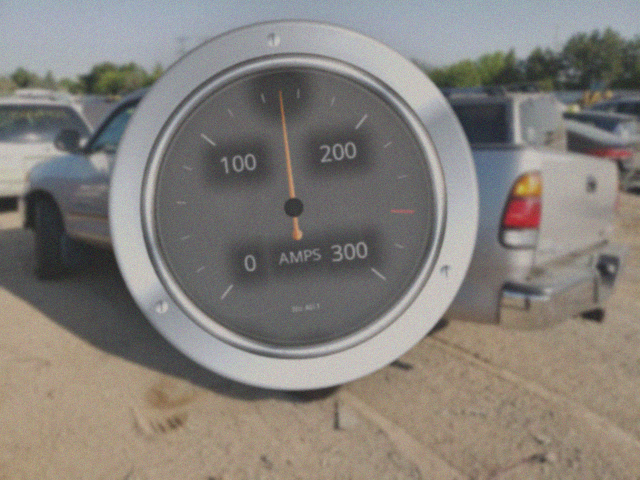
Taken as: 150,A
